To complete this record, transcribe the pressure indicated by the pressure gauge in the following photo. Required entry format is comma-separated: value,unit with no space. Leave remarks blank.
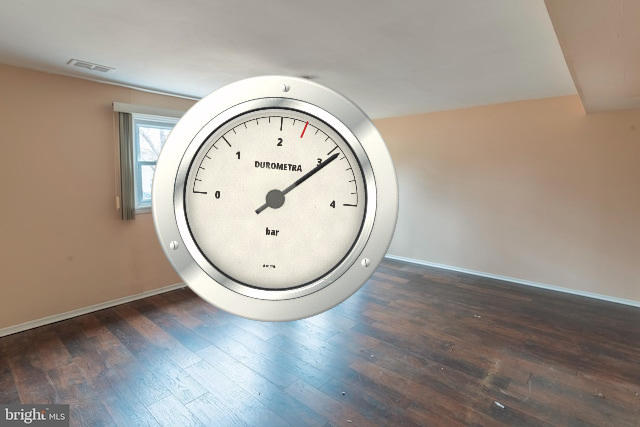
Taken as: 3.1,bar
